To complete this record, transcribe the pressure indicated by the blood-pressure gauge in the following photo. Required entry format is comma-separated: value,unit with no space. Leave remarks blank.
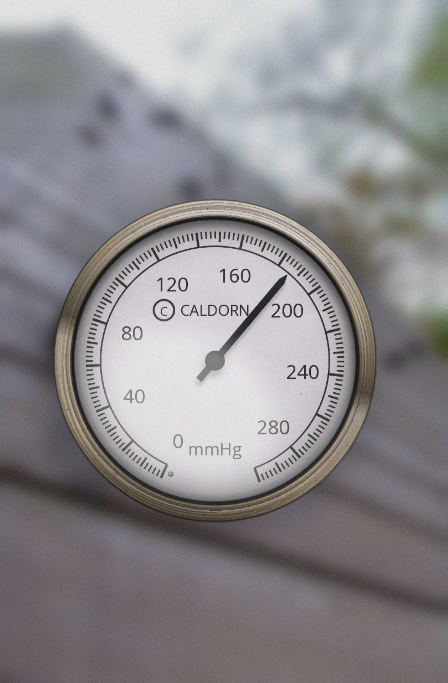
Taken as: 186,mmHg
